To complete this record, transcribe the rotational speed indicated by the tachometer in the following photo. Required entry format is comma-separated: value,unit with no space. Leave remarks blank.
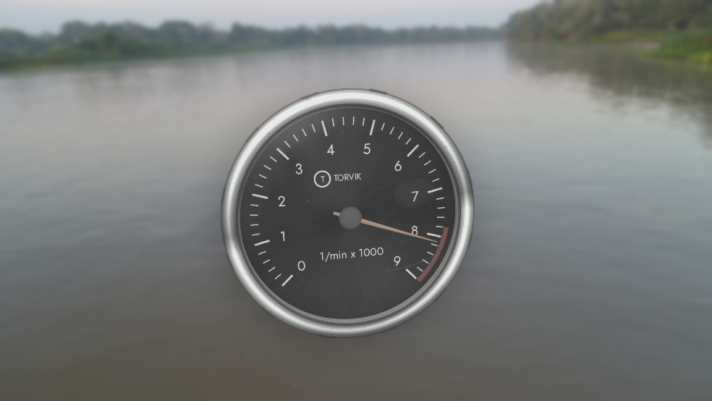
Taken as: 8100,rpm
